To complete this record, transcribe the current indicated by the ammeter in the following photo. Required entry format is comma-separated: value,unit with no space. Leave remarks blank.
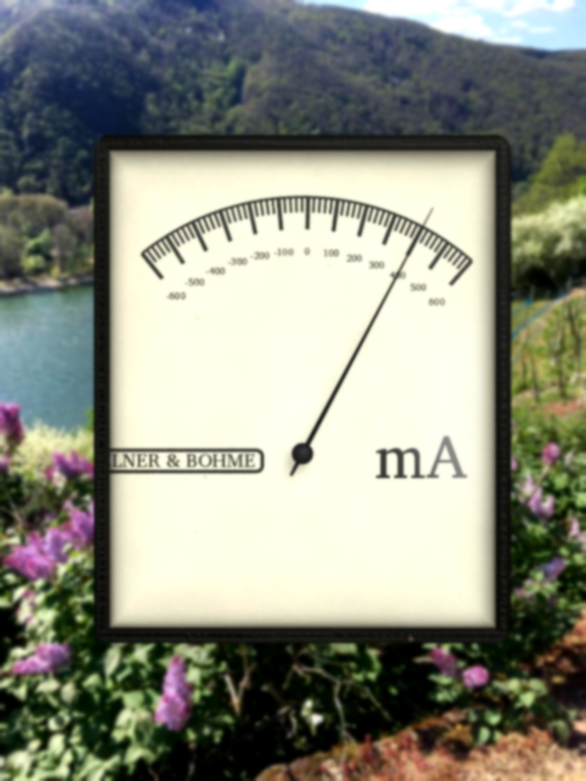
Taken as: 400,mA
